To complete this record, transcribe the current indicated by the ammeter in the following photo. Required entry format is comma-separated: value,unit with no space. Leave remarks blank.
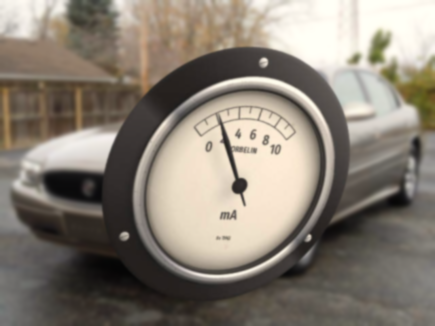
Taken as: 2,mA
